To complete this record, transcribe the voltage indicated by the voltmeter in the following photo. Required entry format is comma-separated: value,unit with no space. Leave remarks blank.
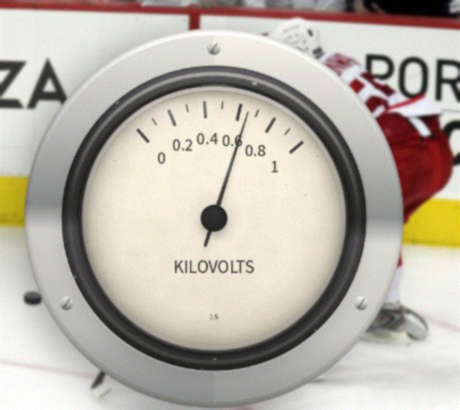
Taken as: 0.65,kV
